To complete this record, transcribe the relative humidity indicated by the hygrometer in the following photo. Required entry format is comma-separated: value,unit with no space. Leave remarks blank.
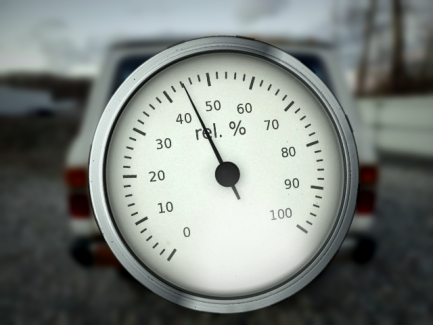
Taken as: 44,%
